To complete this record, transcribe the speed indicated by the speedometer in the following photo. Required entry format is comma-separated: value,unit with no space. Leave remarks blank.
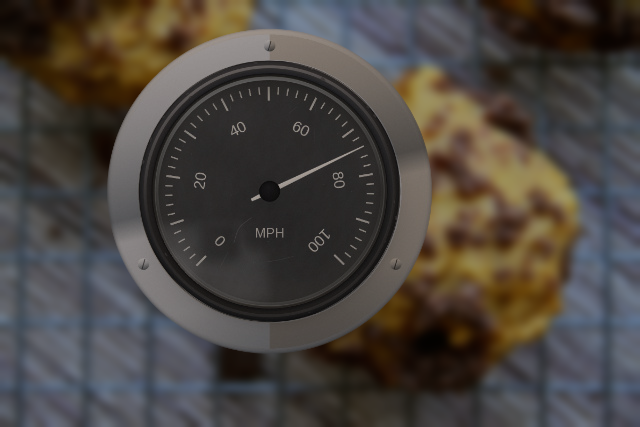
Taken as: 74,mph
